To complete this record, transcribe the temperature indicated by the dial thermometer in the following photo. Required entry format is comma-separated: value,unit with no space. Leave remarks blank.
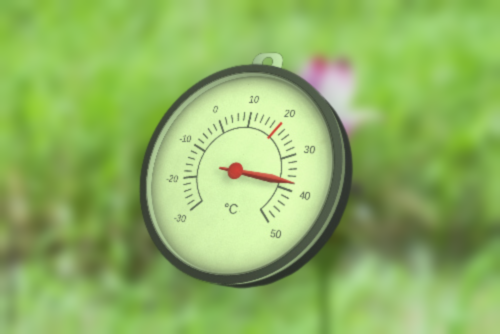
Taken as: 38,°C
